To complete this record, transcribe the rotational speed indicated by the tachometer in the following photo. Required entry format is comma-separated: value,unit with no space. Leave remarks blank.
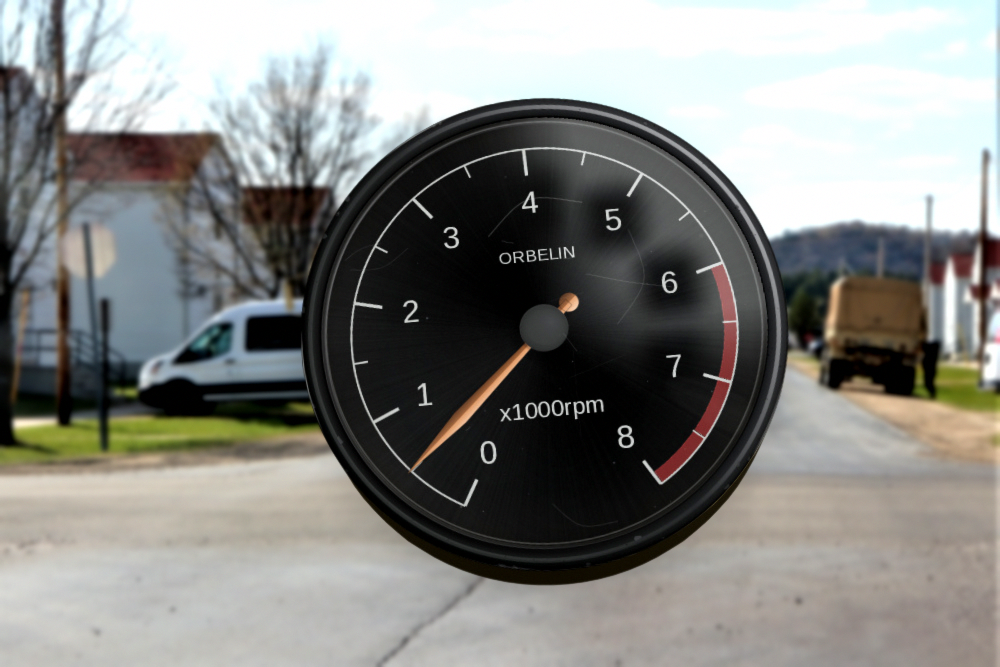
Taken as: 500,rpm
